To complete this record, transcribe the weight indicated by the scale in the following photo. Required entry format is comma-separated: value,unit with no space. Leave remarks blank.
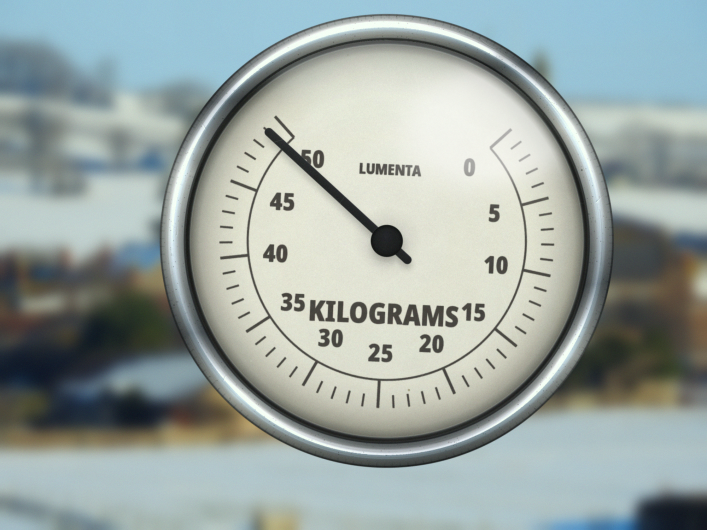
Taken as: 49,kg
